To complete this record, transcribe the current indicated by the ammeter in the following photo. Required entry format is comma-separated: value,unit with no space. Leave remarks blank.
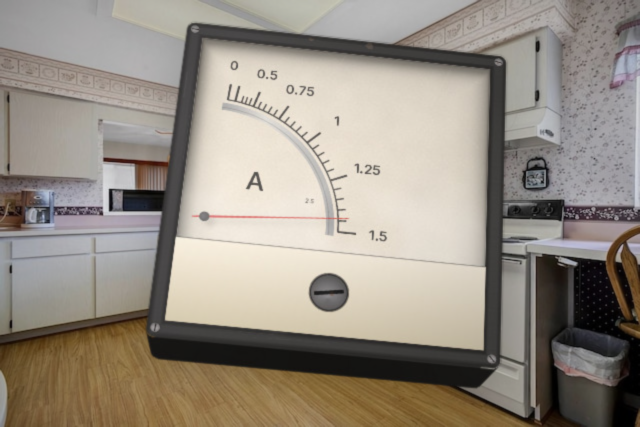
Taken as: 1.45,A
